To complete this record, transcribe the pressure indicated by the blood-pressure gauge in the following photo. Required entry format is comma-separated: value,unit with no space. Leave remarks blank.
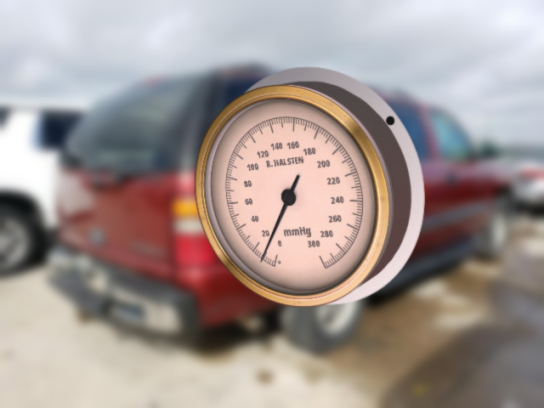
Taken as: 10,mmHg
